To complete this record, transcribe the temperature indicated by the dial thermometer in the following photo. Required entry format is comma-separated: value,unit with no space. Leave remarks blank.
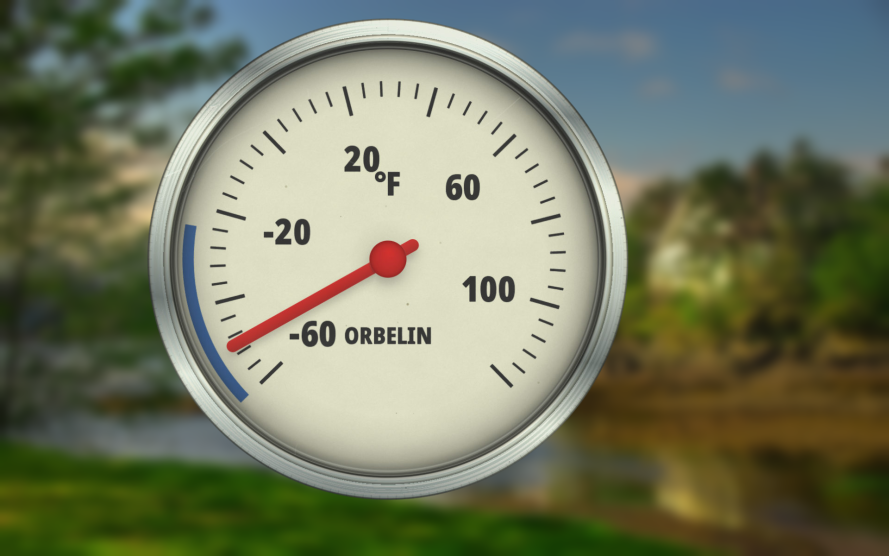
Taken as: -50,°F
